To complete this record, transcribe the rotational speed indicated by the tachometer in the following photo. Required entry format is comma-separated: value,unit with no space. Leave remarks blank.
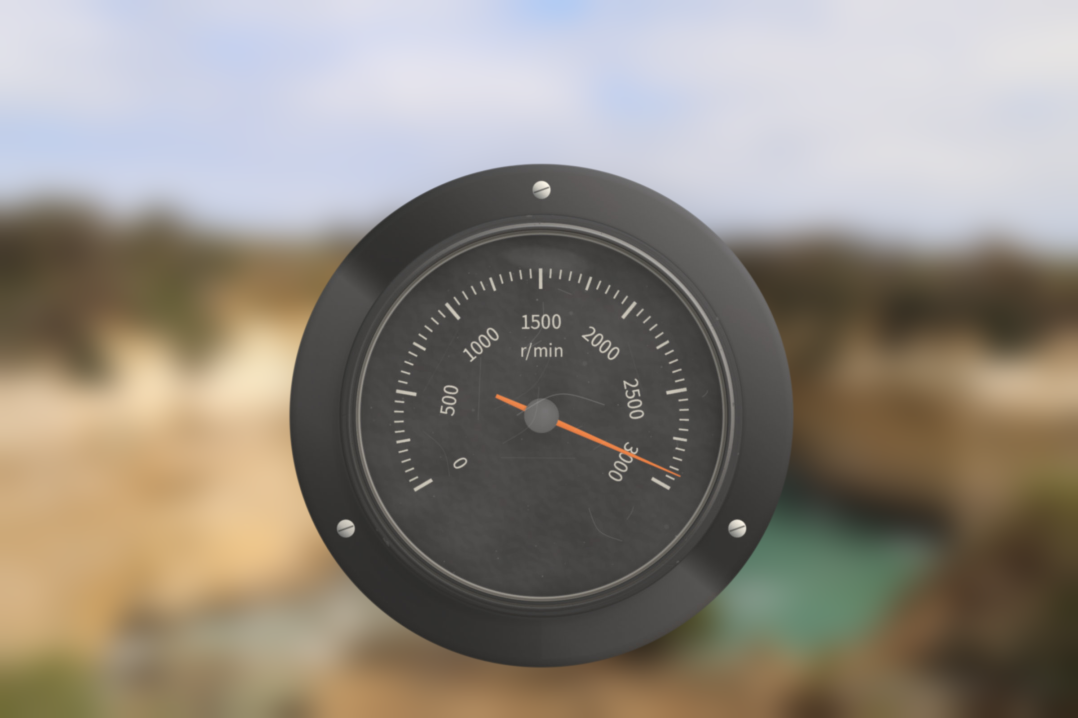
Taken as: 2925,rpm
